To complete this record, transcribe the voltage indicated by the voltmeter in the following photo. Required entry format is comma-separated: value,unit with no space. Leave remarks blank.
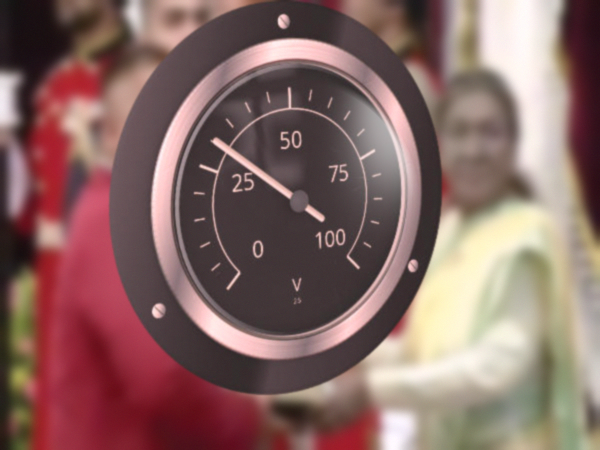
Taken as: 30,V
